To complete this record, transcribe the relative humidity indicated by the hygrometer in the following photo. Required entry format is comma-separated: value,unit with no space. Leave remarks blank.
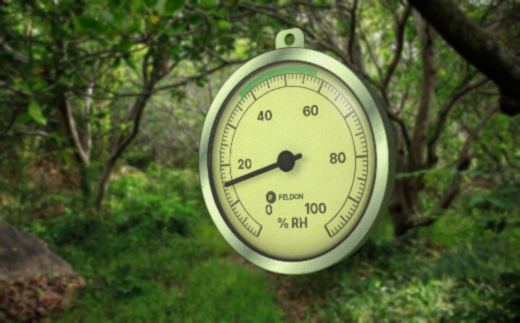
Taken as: 15,%
